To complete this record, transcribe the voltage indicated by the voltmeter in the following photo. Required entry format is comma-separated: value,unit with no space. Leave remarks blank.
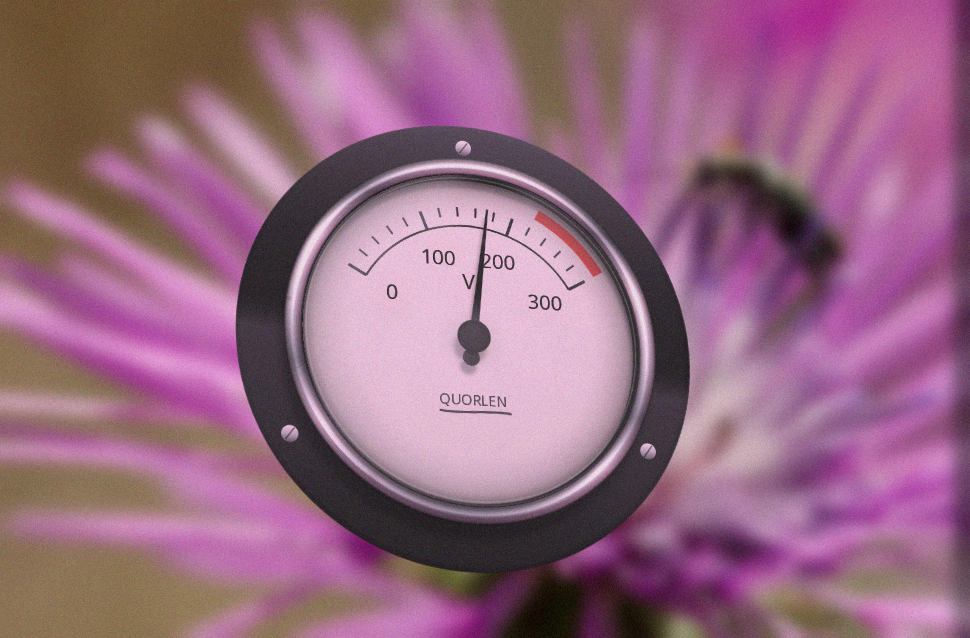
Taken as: 170,V
